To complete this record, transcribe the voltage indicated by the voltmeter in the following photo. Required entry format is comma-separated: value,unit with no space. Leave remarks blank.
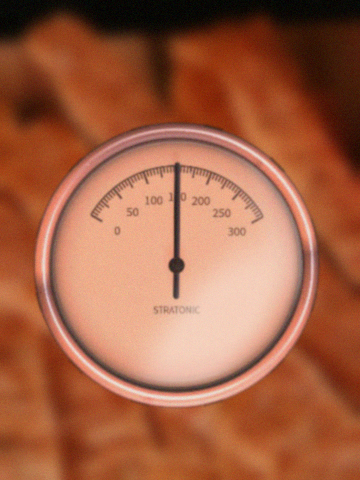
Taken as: 150,V
